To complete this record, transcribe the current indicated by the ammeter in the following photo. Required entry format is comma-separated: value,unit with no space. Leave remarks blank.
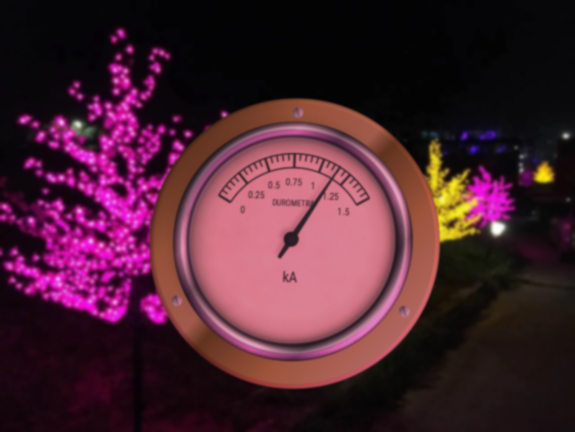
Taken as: 1.15,kA
